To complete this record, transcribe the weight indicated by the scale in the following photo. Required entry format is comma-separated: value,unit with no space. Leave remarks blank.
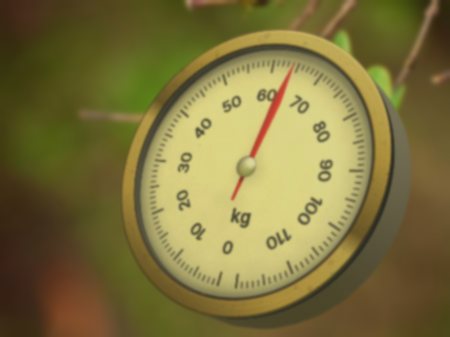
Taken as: 65,kg
